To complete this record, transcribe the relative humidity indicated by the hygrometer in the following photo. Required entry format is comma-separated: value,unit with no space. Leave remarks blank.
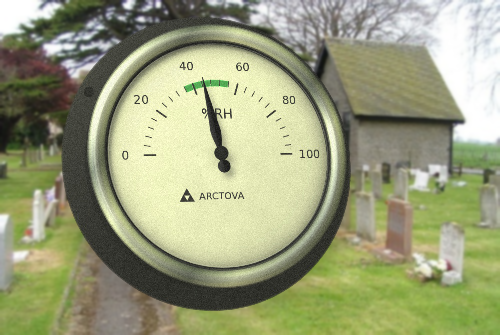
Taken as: 44,%
